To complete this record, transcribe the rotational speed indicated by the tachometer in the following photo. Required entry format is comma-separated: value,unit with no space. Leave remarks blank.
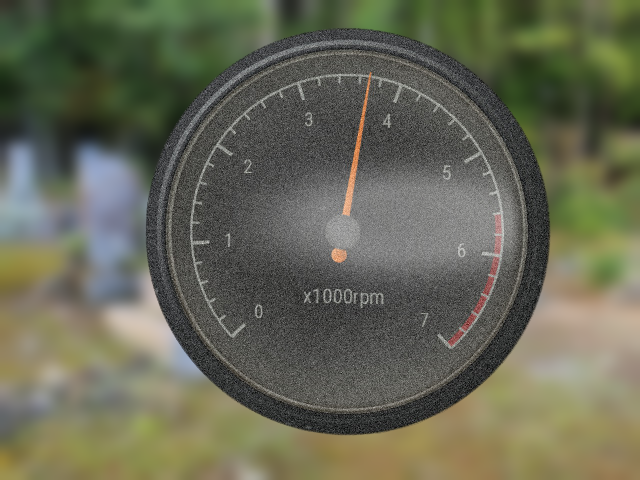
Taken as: 3700,rpm
